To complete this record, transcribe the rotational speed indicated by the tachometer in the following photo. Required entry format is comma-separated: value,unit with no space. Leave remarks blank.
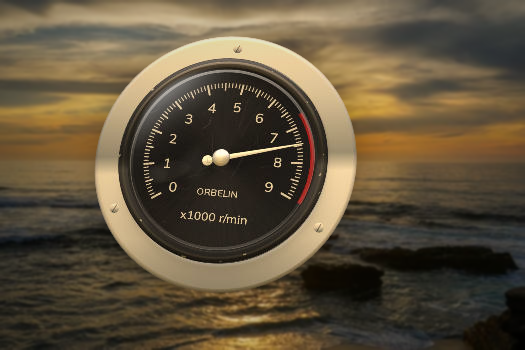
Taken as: 7500,rpm
